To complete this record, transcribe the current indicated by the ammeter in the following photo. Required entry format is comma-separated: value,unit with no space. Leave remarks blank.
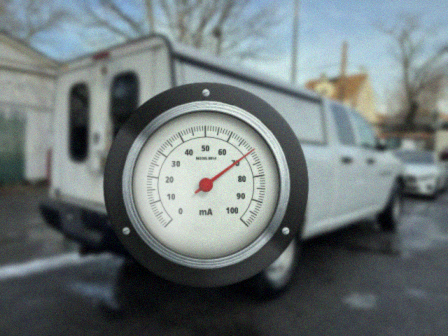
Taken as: 70,mA
